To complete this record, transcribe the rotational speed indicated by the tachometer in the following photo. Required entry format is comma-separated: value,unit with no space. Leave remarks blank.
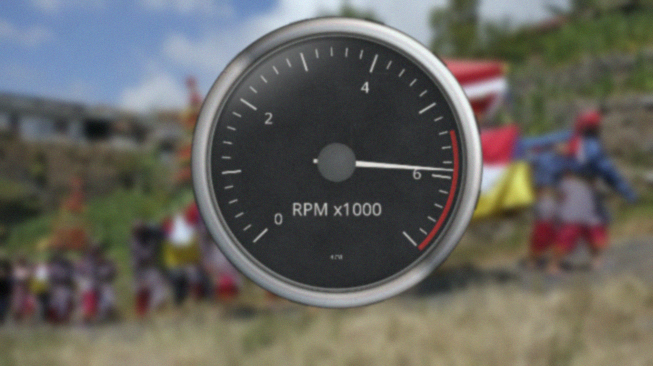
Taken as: 5900,rpm
